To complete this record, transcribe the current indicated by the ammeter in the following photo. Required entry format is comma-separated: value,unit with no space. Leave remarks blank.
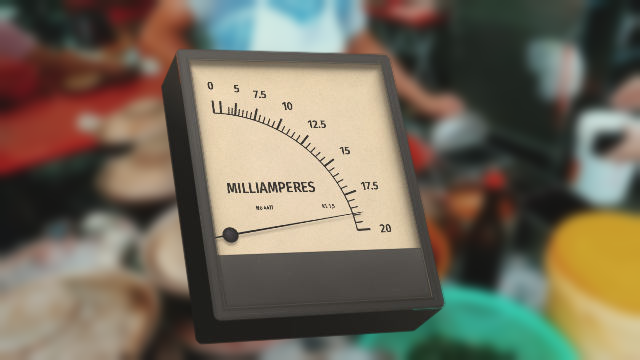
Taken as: 19,mA
